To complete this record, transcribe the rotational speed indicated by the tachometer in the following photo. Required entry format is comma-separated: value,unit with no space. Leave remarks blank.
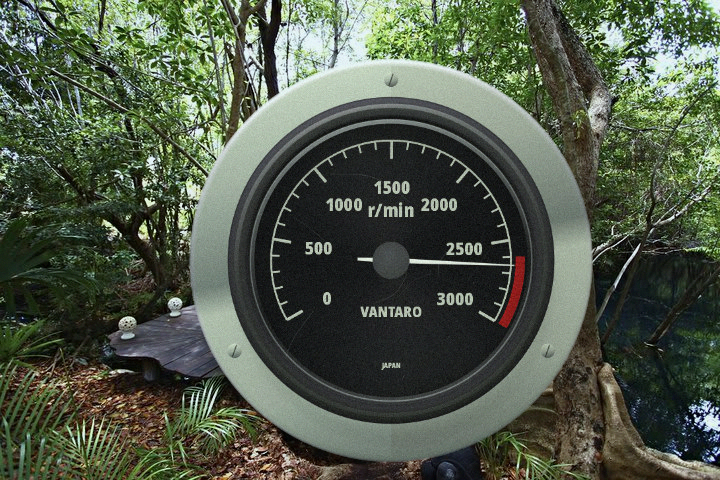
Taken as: 2650,rpm
